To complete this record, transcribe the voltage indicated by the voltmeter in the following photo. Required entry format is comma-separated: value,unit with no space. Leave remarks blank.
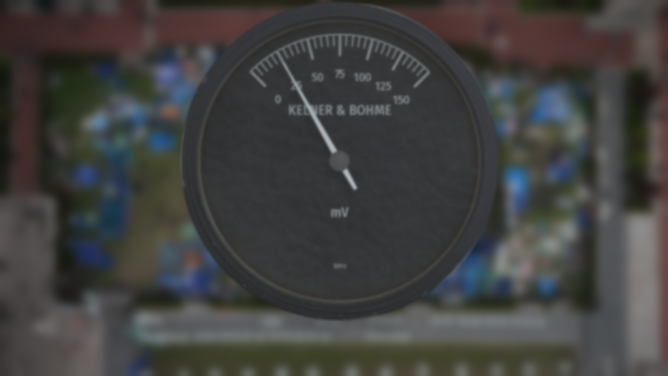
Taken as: 25,mV
